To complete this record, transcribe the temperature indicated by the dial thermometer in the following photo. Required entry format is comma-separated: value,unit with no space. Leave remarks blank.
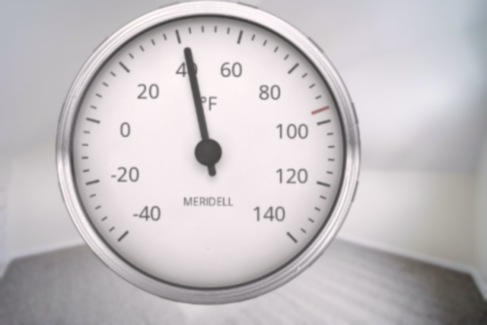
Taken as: 42,°F
